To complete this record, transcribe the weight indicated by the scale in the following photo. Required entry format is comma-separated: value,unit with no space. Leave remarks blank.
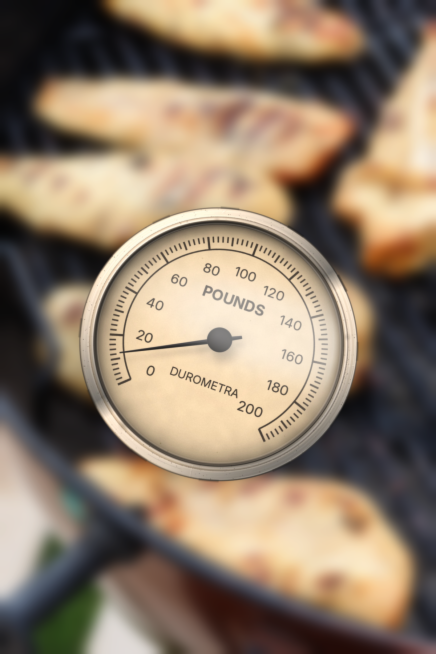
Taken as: 12,lb
